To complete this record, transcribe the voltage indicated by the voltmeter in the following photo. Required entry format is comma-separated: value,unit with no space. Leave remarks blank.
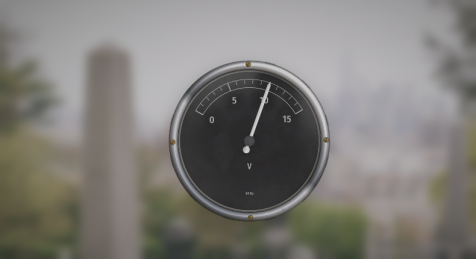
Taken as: 10,V
